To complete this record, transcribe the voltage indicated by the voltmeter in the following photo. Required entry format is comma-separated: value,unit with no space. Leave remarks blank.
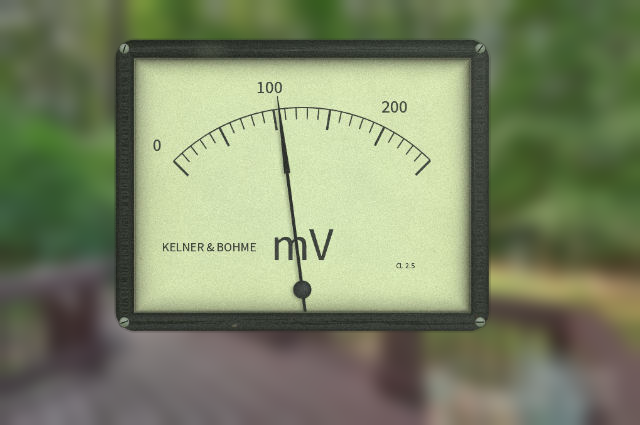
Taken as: 105,mV
